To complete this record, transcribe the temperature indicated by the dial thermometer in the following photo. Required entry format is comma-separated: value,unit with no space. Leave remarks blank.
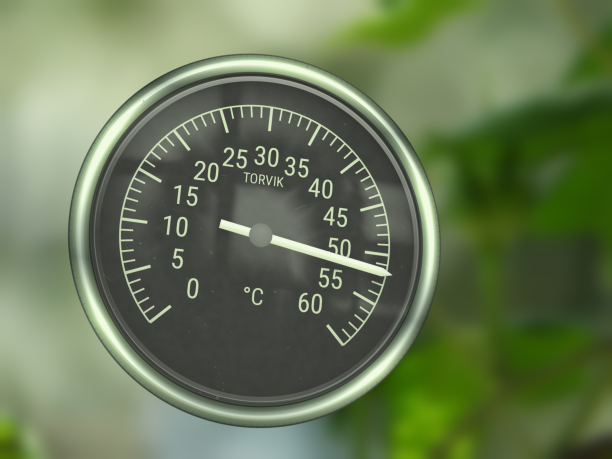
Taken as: 52,°C
